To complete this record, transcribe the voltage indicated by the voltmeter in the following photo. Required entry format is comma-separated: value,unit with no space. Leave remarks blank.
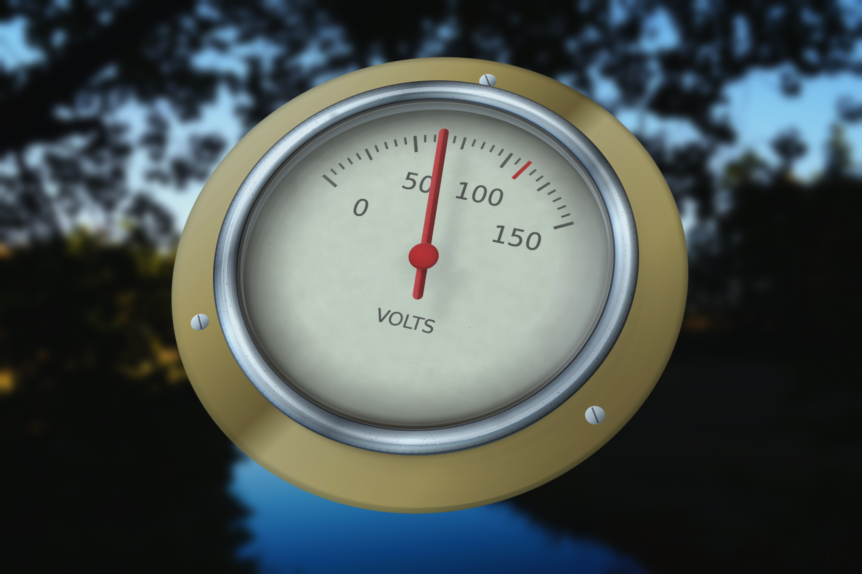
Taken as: 65,V
